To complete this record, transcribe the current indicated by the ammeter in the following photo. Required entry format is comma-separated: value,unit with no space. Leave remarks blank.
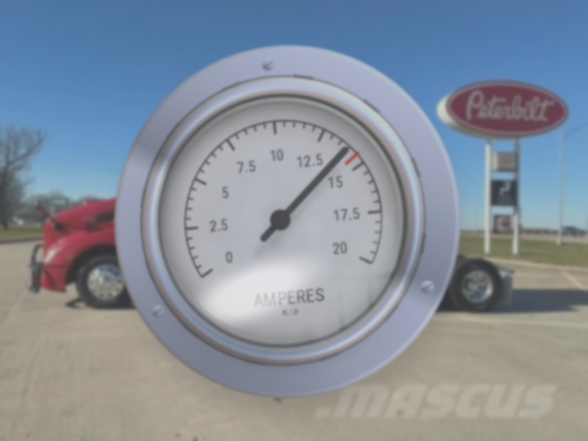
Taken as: 14,A
